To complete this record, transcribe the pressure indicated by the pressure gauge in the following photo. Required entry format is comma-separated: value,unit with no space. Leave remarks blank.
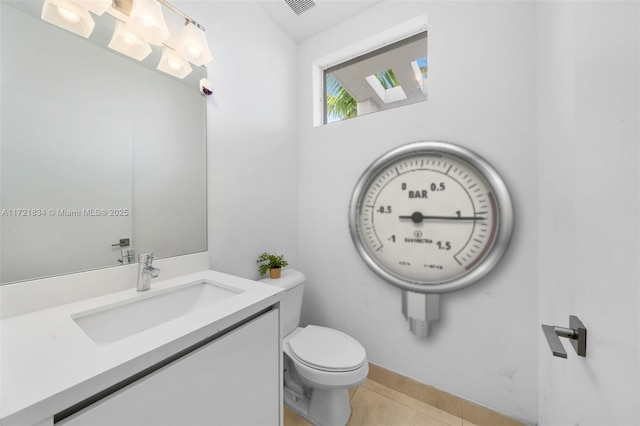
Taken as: 1.05,bar
